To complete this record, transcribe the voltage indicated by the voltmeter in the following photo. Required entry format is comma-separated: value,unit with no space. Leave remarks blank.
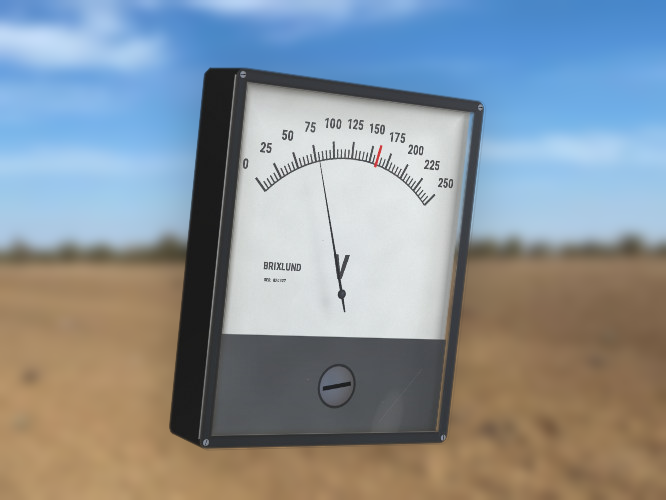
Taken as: 75,V
